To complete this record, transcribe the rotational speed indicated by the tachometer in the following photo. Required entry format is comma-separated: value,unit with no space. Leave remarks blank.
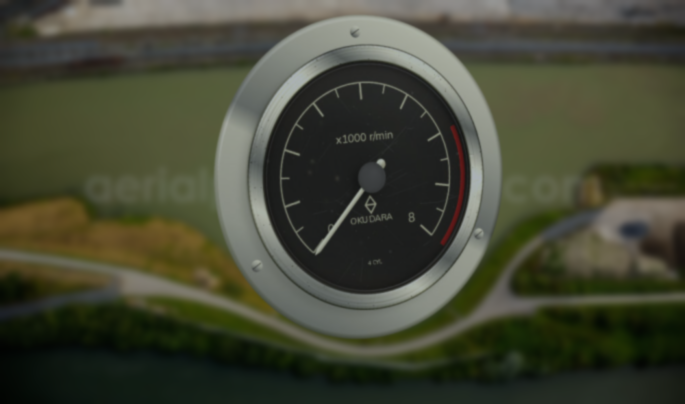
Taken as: 0,rpm
